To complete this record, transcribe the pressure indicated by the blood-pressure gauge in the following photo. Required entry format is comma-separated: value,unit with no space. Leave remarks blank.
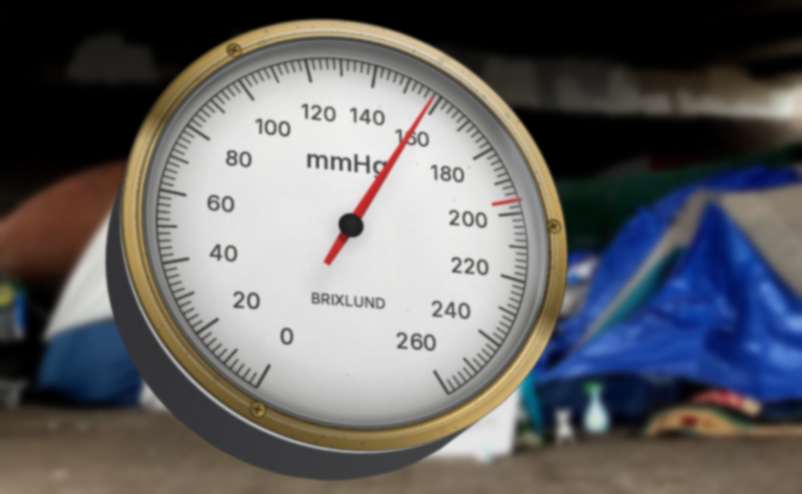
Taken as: 158,mmHg
